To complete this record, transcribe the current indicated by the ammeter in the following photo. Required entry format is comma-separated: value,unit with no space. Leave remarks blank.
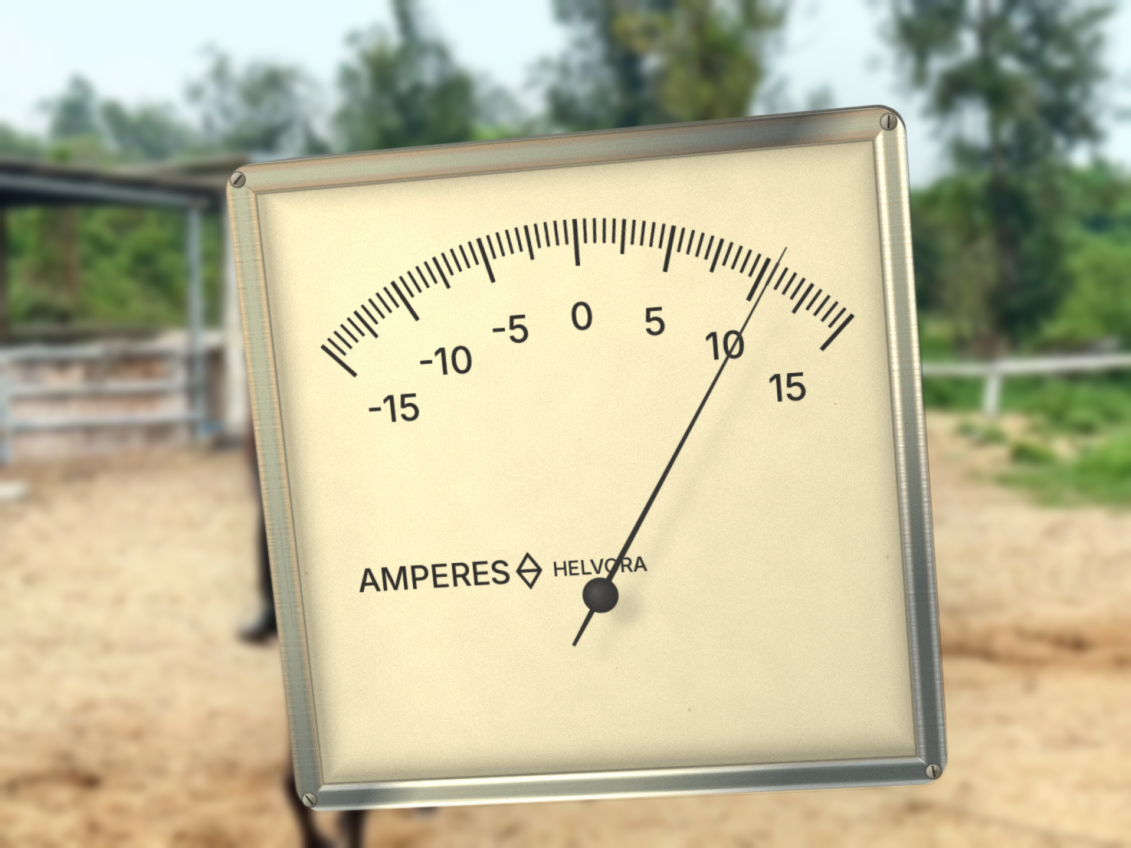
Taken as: 10.5,A
